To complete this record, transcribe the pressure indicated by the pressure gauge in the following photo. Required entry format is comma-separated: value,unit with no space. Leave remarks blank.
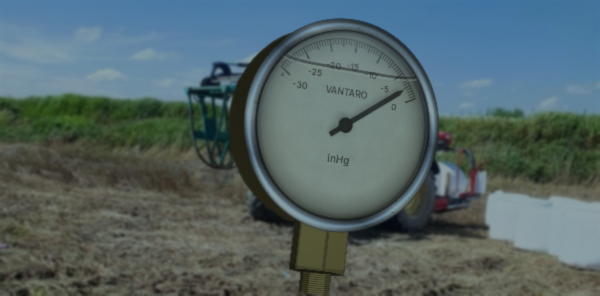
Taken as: -2.5,inHg
